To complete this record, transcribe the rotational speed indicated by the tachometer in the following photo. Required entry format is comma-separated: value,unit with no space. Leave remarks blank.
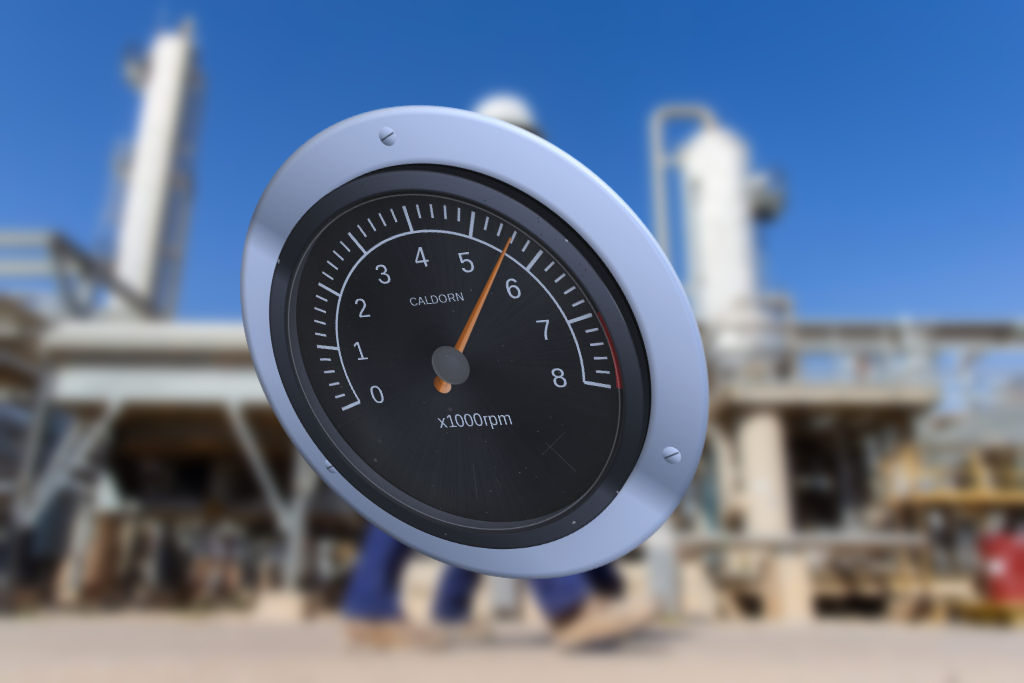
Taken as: 5600,rpm
